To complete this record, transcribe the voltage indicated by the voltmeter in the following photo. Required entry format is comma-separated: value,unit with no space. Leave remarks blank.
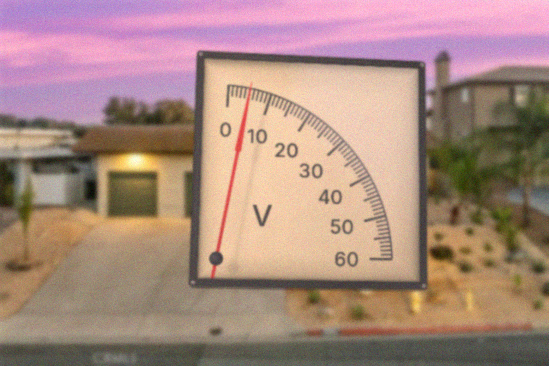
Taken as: 5,V
